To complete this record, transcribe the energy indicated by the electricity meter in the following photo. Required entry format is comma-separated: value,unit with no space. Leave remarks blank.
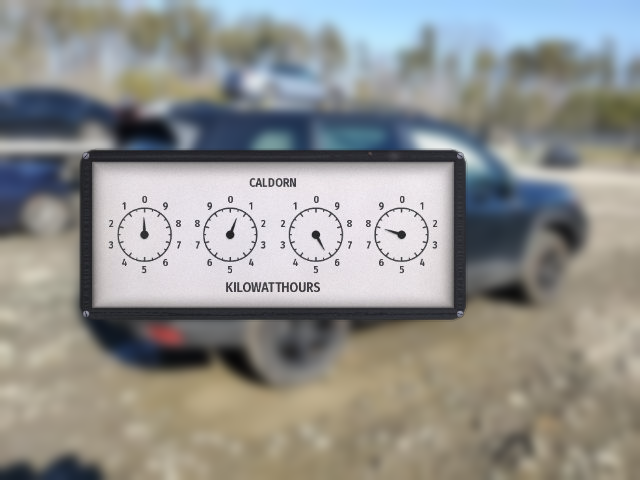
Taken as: 58,kWh
